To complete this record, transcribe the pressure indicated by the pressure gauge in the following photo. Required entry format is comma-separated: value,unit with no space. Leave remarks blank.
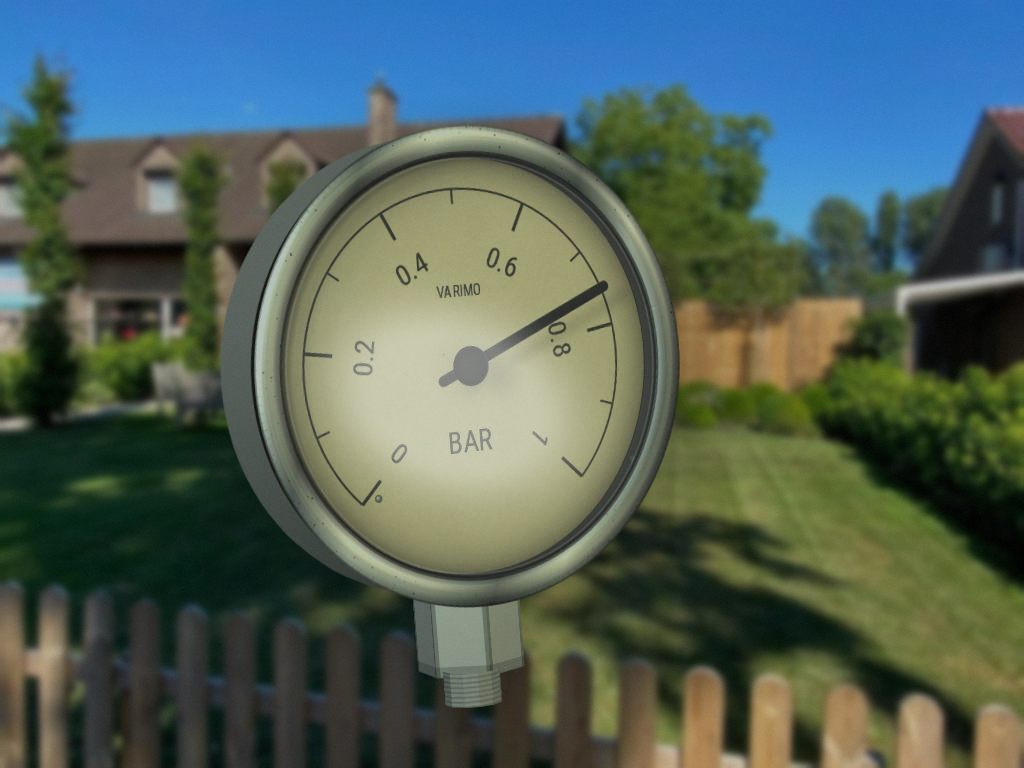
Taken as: 0.75,bar
